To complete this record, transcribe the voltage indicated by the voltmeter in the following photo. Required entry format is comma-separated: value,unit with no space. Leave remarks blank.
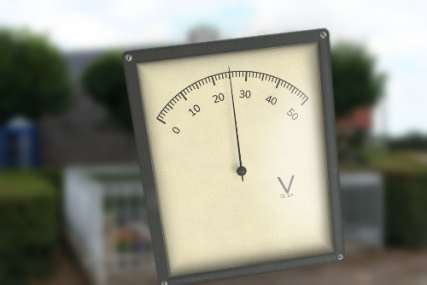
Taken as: 25,V
